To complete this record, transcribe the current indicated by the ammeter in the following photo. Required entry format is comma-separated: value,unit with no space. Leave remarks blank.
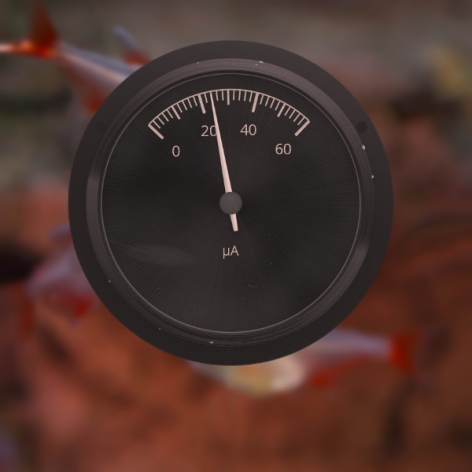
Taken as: 24,µA
